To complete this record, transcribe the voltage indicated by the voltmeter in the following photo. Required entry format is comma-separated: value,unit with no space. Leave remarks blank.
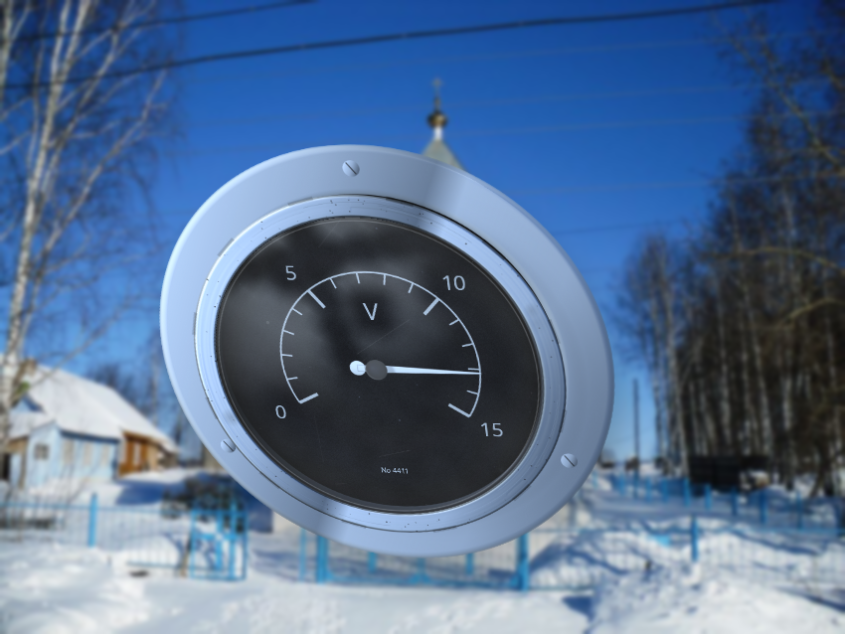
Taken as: 13,V
